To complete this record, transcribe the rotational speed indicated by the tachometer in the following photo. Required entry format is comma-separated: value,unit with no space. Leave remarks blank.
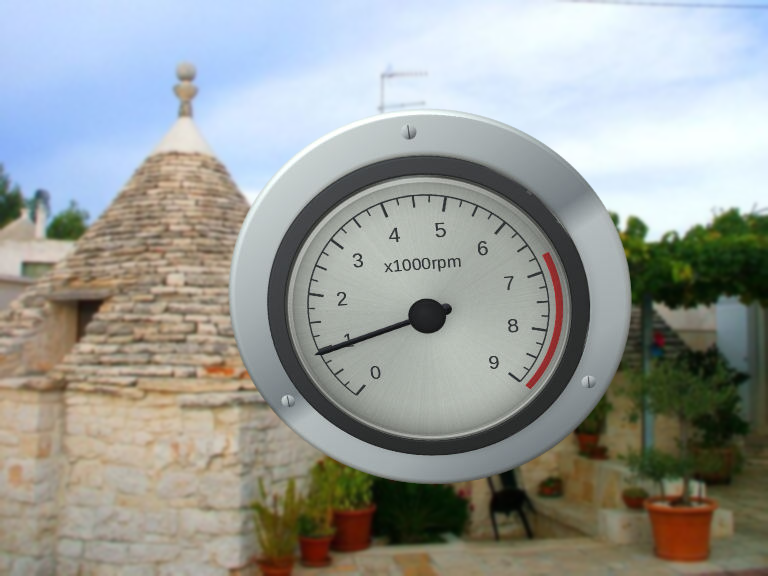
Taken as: 1000,rpm
